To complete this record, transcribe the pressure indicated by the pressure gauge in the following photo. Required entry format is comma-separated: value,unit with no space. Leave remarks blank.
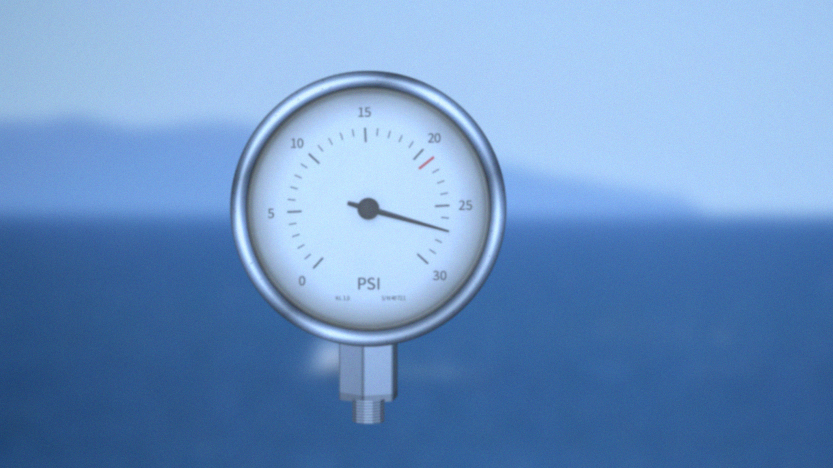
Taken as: 27,psi
